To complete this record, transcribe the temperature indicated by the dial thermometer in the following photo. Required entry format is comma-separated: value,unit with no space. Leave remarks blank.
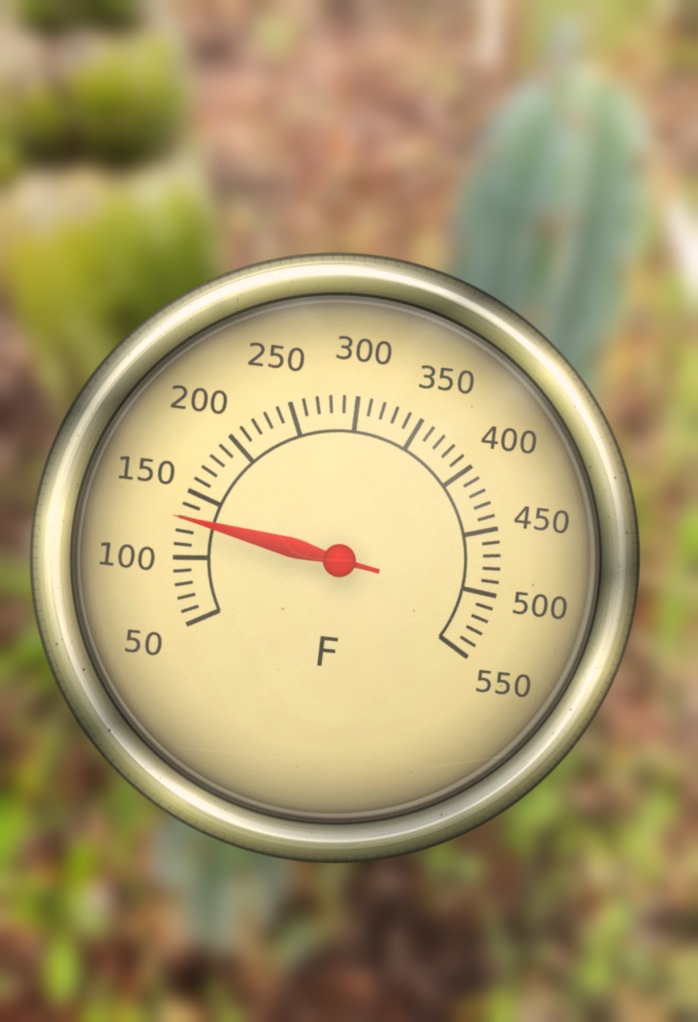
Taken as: 130,°F
